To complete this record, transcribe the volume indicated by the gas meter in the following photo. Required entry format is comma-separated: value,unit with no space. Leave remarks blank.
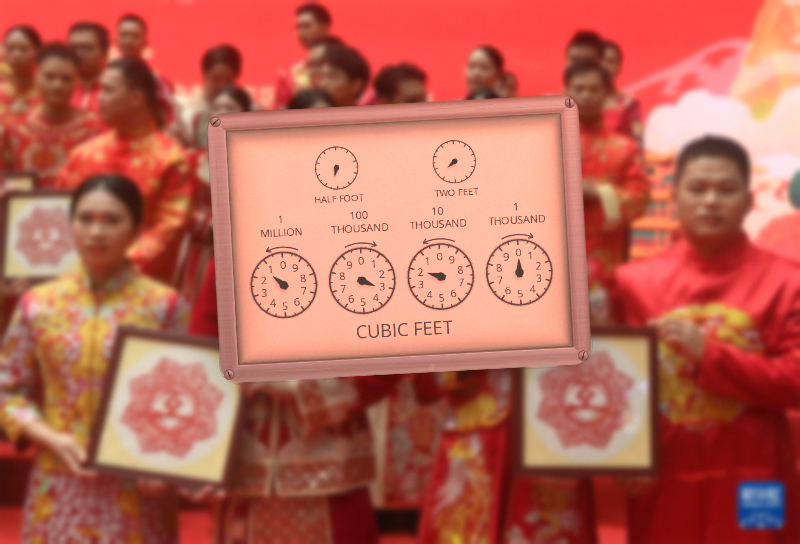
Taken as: 132000,ft³
